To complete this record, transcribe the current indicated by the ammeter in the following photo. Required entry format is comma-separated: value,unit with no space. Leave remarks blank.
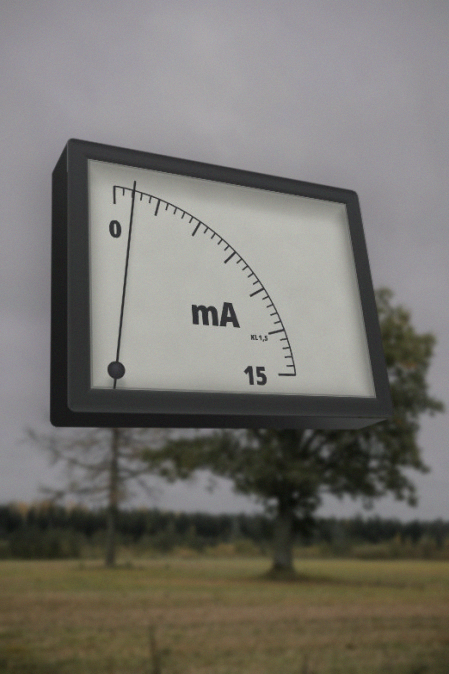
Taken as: 1,mA
